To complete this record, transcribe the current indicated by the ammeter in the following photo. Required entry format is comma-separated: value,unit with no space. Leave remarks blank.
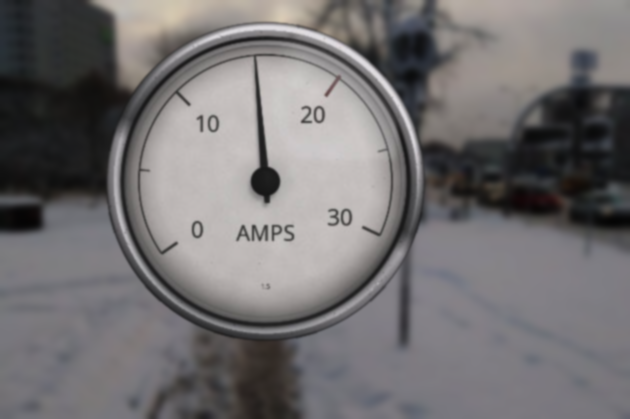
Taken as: 15,A
